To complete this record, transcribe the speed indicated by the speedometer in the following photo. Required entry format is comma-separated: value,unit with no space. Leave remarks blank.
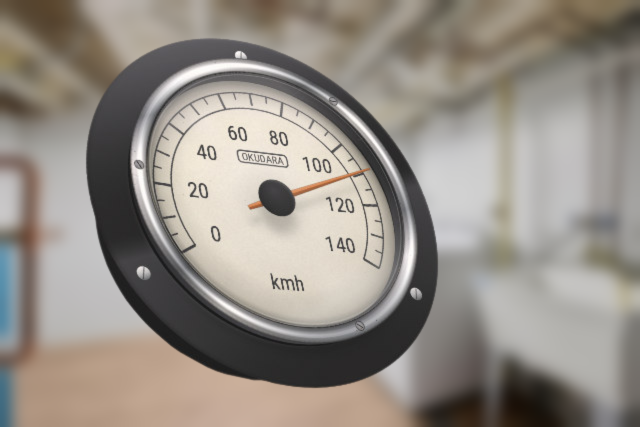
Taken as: 110,km/h
